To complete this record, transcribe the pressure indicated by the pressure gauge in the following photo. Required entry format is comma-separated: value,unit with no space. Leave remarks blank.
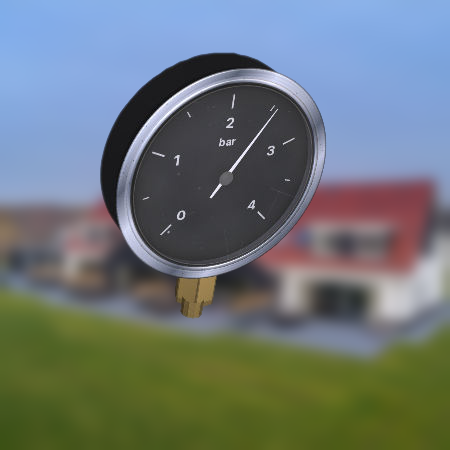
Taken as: 2.5,bar
